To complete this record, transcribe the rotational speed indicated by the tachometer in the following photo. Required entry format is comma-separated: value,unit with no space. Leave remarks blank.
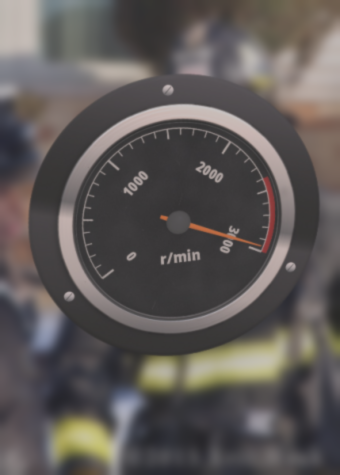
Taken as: 2950,rpm
